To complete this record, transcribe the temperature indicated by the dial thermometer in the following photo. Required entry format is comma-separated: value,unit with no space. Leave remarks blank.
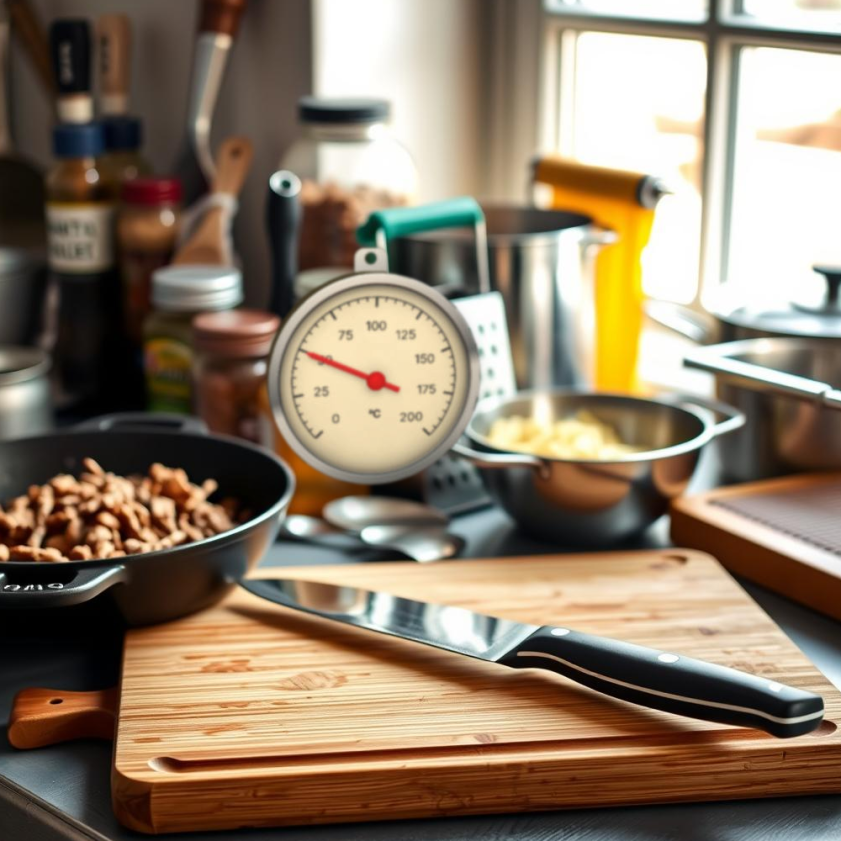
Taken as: 50,°C
